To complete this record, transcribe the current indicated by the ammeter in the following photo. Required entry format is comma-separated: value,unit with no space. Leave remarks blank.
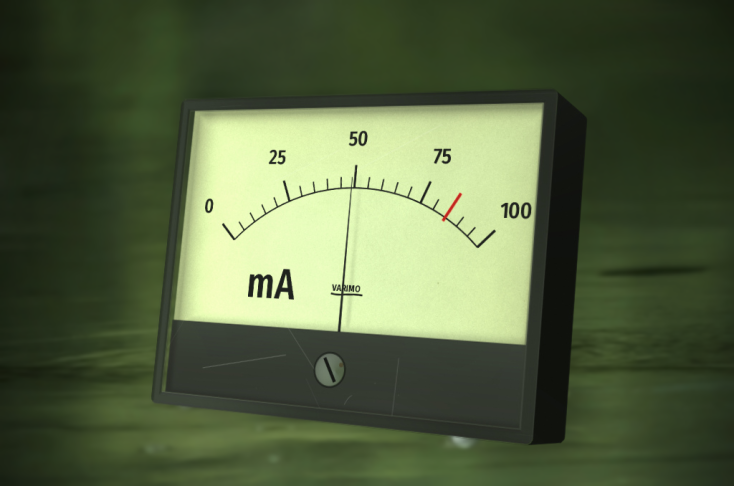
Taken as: 50,mA
